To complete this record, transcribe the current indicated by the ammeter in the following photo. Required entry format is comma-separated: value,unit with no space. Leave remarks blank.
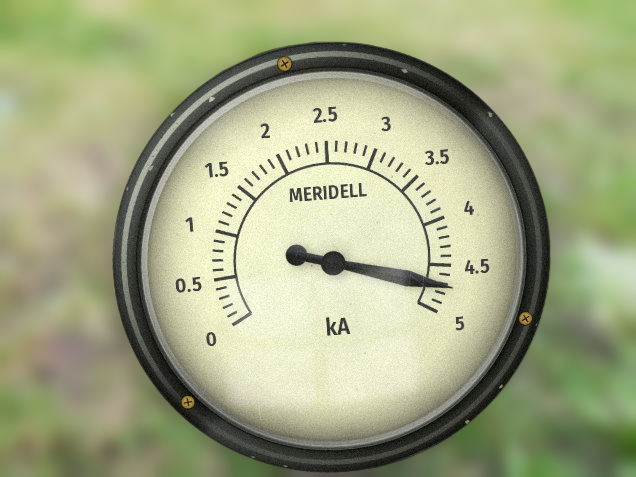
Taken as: 4.7,kA
